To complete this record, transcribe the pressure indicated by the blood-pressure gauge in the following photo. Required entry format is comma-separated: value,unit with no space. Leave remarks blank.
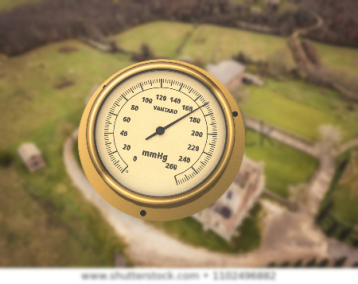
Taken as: 170,mmHg
